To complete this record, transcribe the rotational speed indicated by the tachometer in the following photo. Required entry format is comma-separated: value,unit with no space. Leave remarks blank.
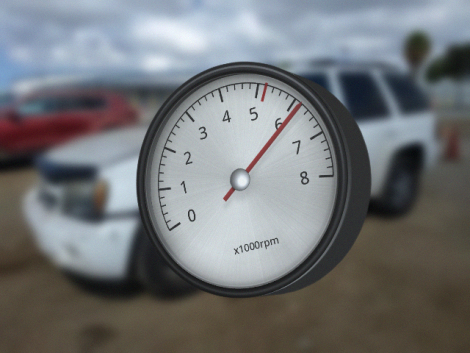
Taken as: 6200,rpm
